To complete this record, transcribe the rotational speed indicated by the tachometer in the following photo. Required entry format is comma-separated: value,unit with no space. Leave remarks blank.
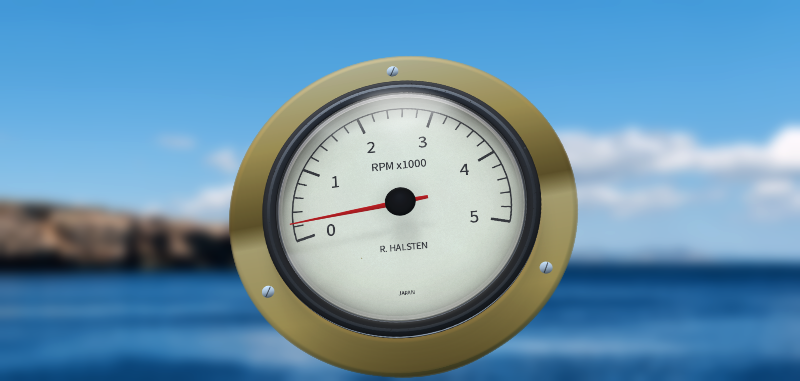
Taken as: 200,rpm
